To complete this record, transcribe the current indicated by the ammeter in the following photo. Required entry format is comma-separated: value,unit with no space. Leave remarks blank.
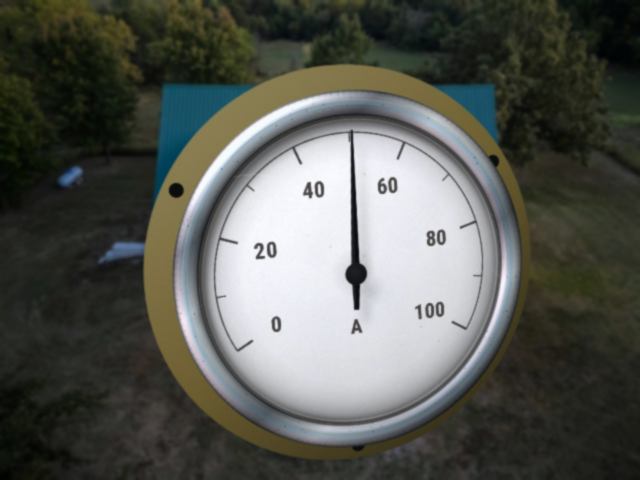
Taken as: 50,A
